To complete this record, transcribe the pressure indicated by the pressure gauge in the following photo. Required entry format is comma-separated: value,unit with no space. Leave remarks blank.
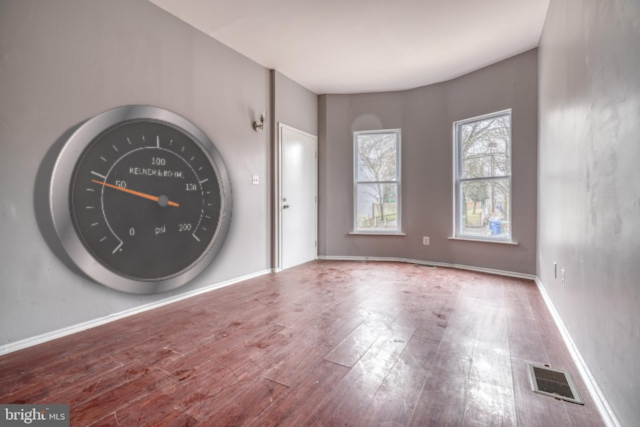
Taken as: 45,psi
